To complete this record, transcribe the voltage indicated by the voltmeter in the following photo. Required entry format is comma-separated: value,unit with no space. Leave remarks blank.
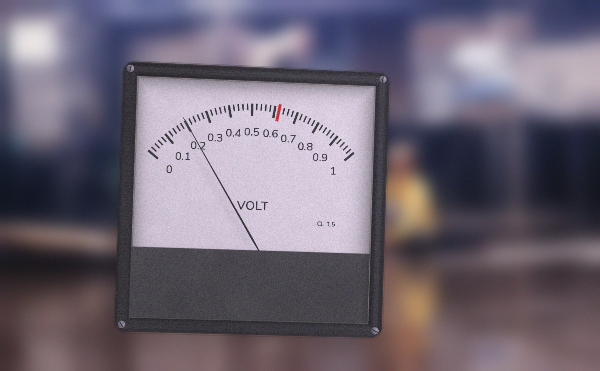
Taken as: 0.2,V
